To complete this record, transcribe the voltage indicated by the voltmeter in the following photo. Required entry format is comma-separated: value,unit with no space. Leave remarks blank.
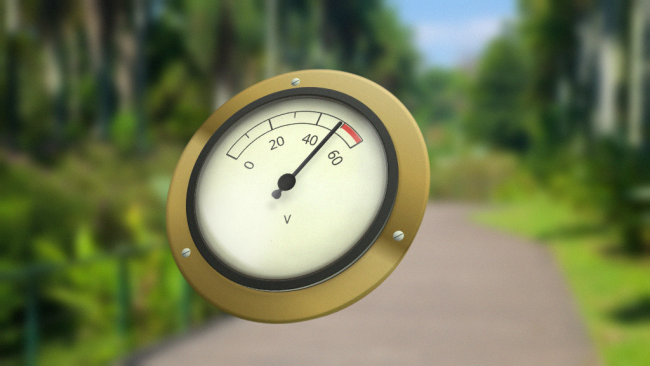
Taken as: 50,V
